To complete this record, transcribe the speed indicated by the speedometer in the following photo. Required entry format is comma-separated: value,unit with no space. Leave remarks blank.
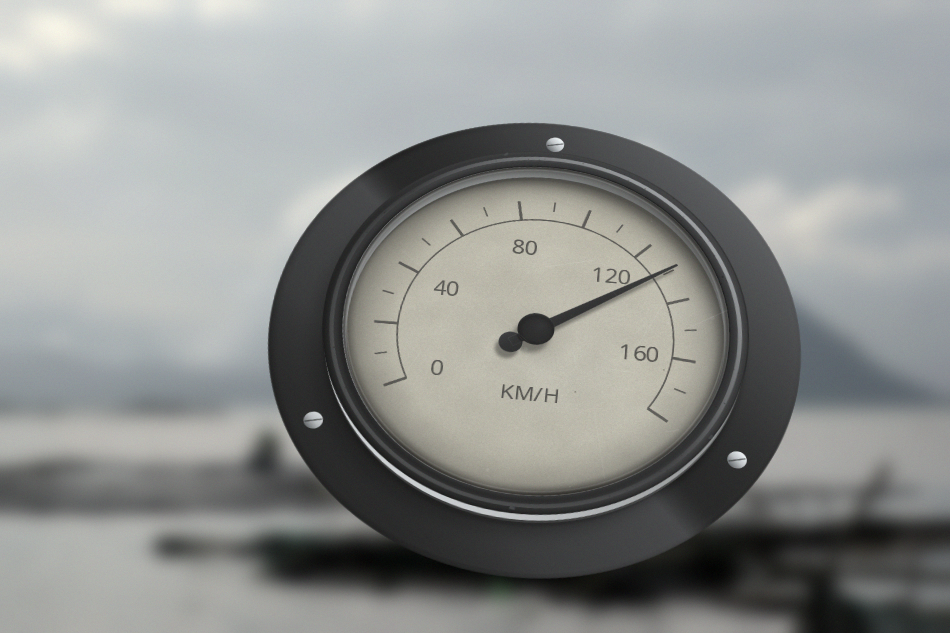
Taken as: 130,km/h
